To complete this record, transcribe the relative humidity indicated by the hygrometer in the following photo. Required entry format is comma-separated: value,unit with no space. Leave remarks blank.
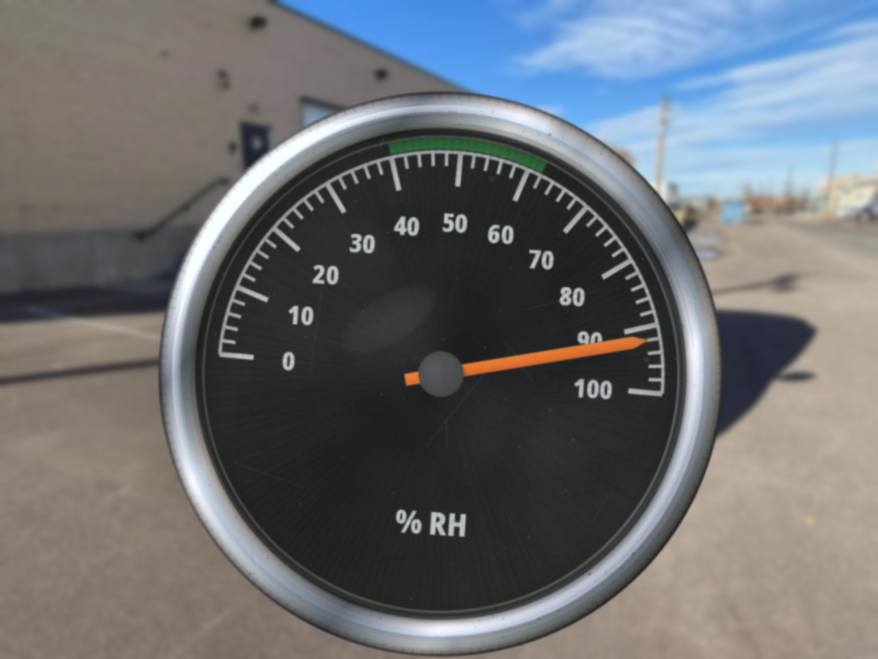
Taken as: 92,%
